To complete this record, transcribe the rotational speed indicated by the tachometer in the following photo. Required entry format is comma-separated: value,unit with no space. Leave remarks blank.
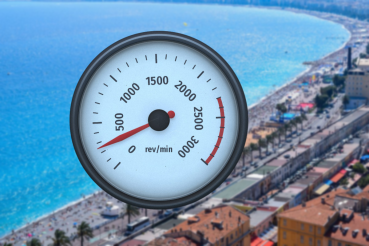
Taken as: 250,rpm
